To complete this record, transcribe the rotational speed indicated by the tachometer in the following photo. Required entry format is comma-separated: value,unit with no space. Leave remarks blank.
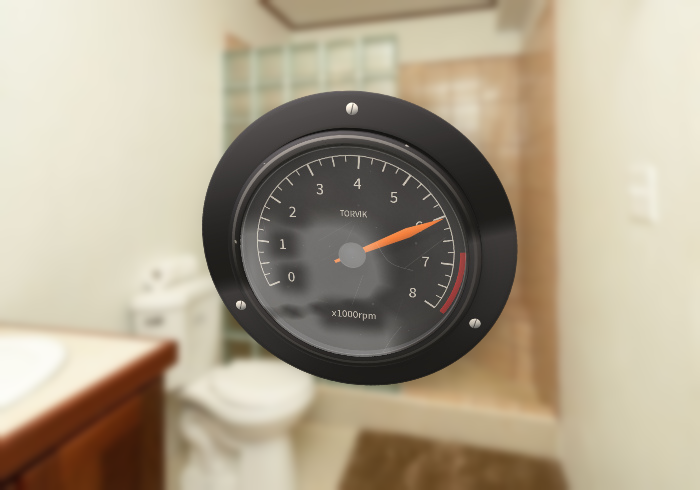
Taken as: 6000,rpm
